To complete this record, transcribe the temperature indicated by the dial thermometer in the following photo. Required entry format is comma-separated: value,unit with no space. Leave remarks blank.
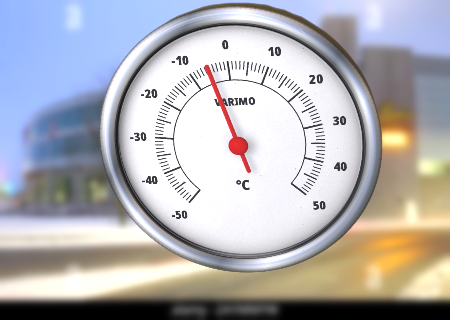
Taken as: -5,°C
